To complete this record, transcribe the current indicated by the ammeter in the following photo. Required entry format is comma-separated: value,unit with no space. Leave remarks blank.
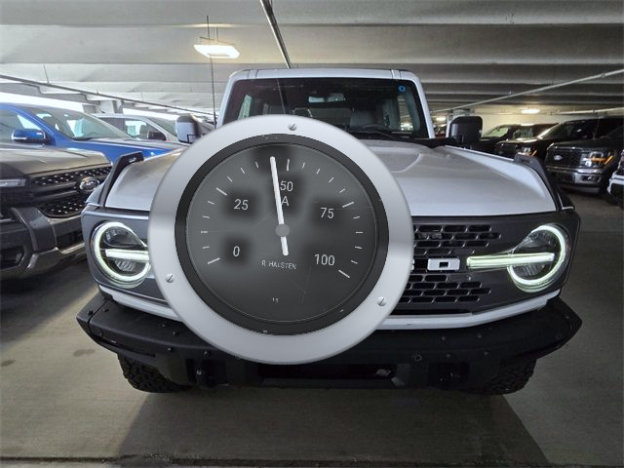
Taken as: 45,A
